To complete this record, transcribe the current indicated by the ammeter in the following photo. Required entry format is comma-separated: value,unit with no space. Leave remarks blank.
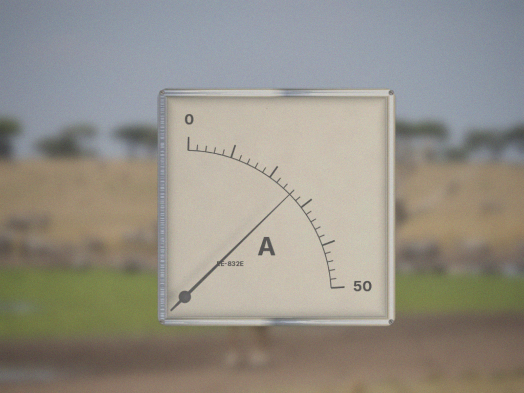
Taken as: 26,A
